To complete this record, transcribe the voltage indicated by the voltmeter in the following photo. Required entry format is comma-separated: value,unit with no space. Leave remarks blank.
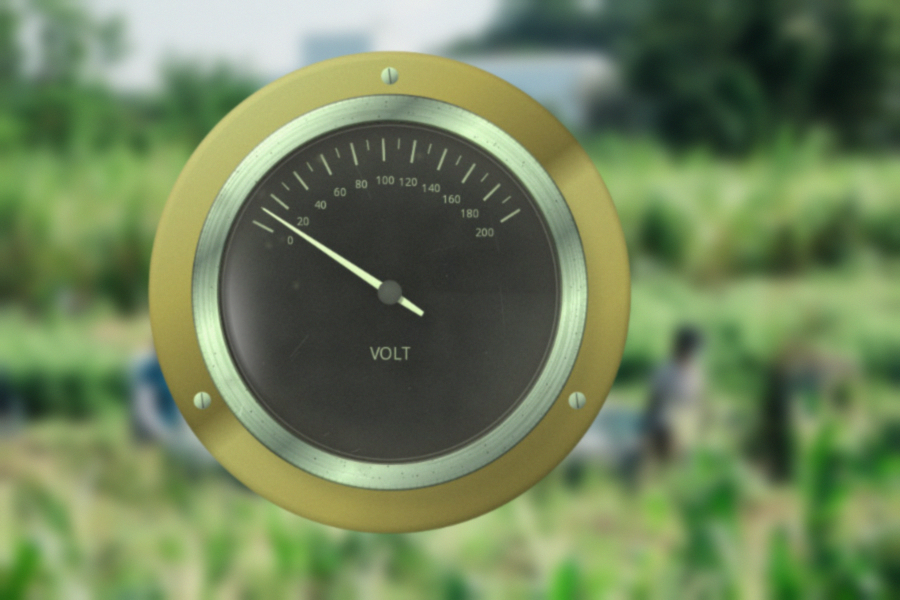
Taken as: 10,V
